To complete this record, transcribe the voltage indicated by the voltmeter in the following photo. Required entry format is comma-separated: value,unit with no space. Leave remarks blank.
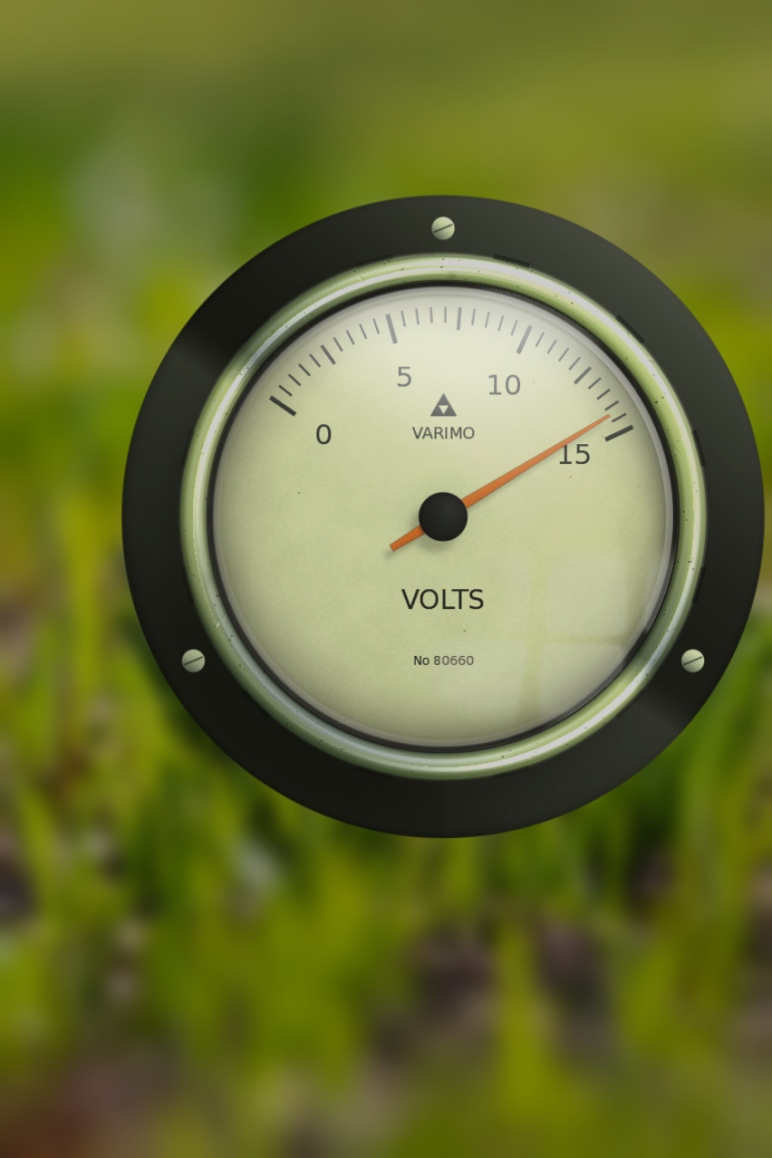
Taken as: 14.25,V
